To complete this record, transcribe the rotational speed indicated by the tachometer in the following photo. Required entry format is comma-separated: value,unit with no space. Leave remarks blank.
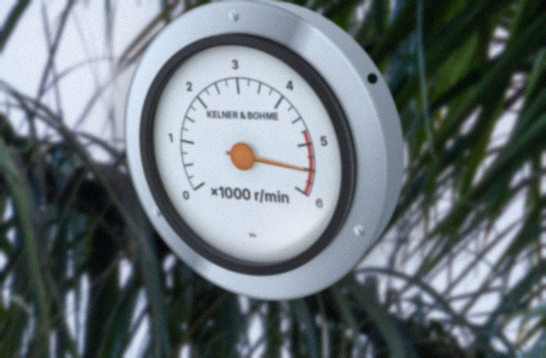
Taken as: 5500,rpm
